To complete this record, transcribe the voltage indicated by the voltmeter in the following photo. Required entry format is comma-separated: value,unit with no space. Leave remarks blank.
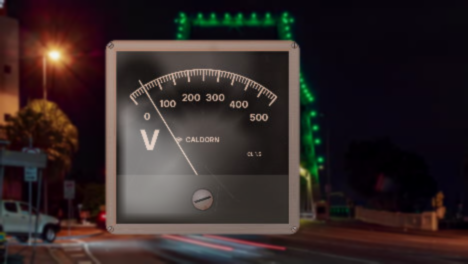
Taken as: 50,V
